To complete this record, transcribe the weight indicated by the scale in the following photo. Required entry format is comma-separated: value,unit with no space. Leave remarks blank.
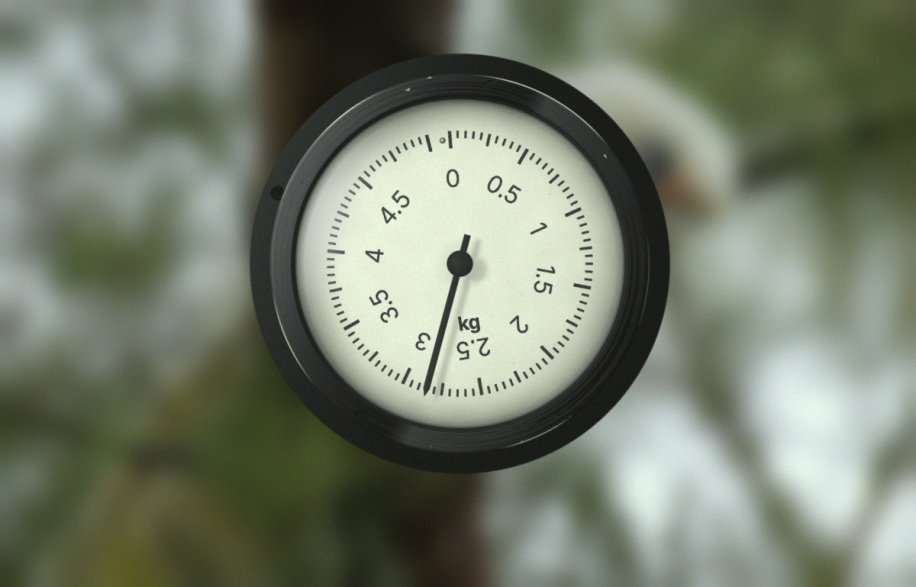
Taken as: 2.85,kg
